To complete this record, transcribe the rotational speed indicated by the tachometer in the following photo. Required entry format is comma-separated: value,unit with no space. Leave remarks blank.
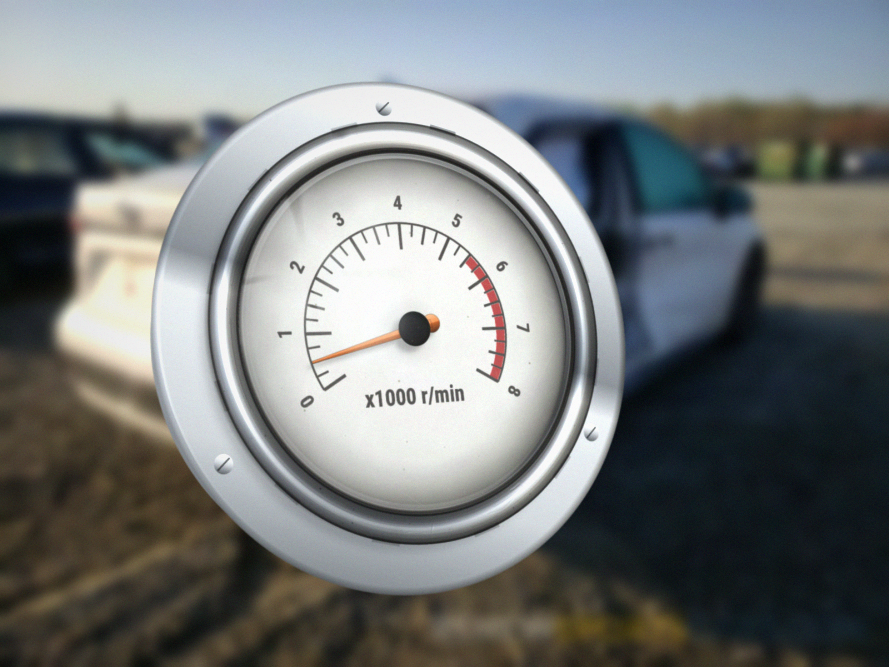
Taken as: 500,rpm
